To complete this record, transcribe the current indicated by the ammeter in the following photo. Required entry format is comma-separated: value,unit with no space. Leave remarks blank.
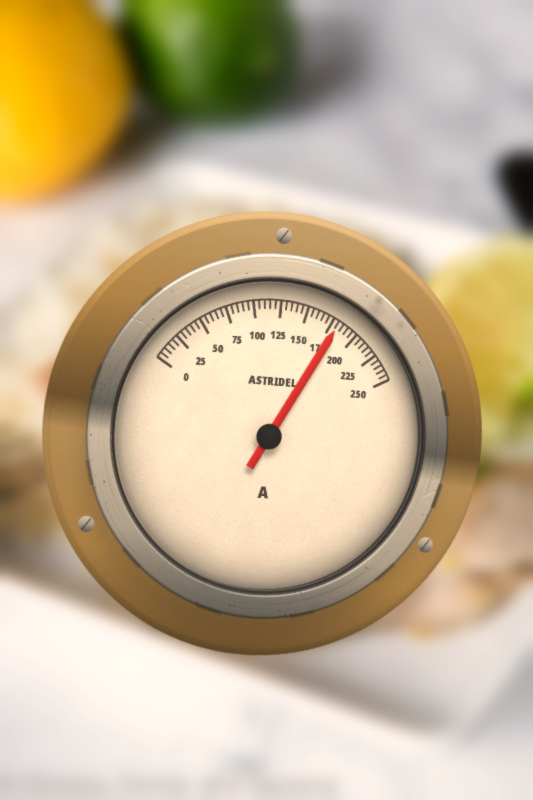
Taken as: 180,A
